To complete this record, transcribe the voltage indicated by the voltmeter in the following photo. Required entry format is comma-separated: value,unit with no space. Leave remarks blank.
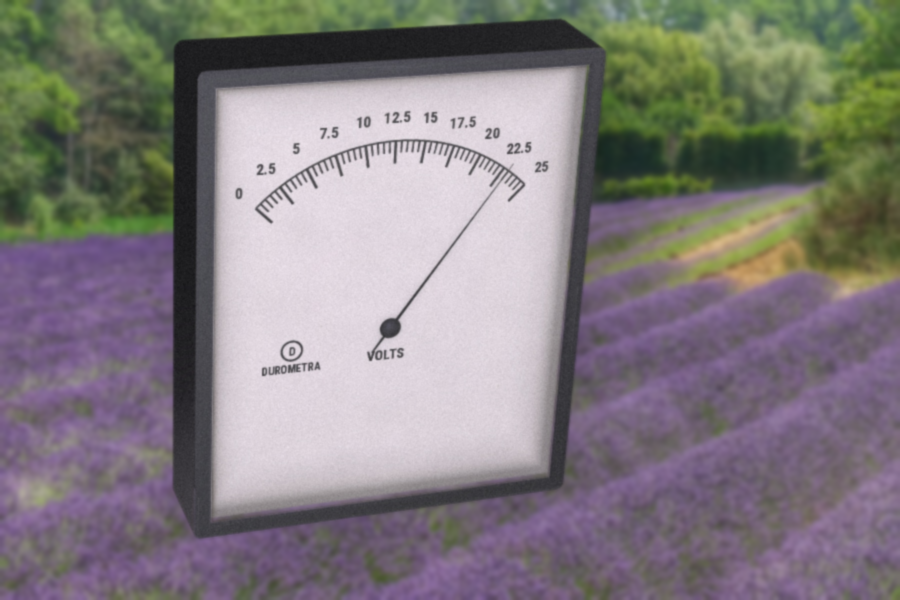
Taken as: 22.5,V
